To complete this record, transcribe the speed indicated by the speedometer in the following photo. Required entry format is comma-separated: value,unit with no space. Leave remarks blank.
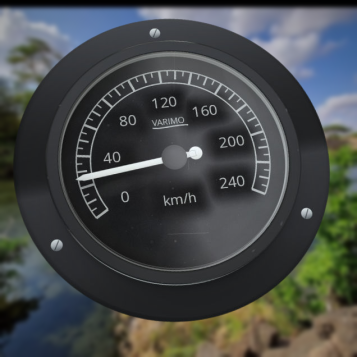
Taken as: 25,km/h
